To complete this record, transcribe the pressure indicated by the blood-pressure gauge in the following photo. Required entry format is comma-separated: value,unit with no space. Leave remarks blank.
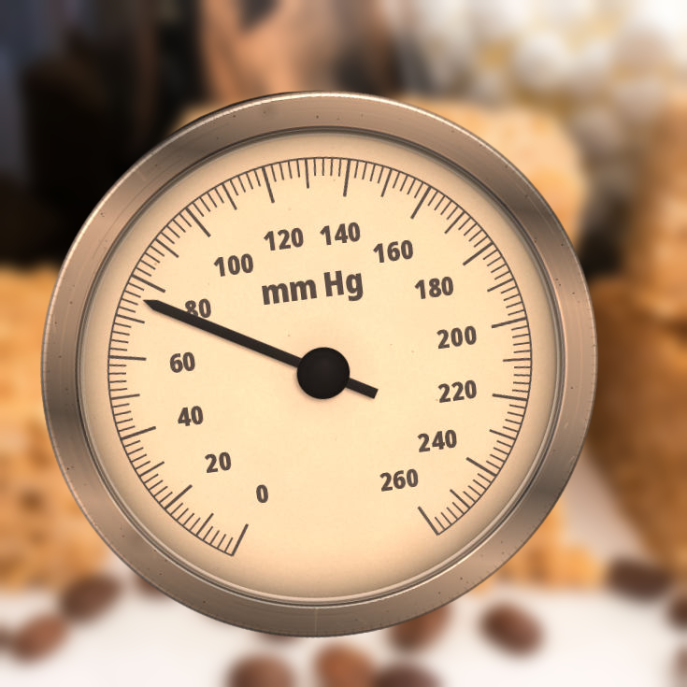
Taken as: 76,mmHg
